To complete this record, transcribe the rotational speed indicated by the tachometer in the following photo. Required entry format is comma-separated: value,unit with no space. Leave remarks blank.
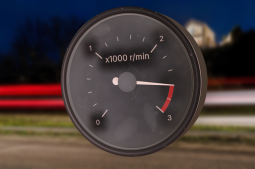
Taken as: 2600,rpm
